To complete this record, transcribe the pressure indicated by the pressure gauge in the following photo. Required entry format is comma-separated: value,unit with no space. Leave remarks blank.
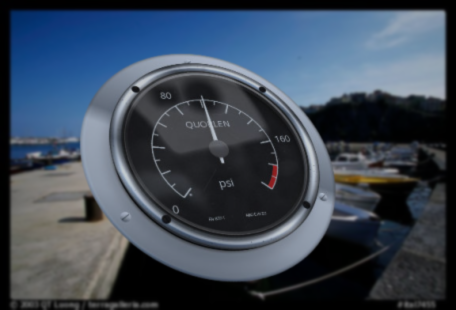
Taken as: 100,psi
